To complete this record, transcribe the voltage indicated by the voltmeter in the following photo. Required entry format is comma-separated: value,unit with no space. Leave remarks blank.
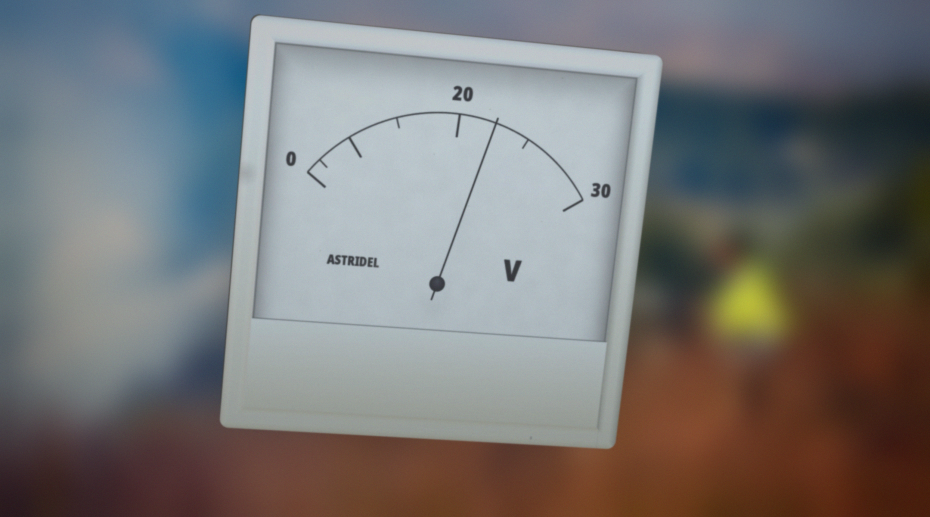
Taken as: 22.5,V
